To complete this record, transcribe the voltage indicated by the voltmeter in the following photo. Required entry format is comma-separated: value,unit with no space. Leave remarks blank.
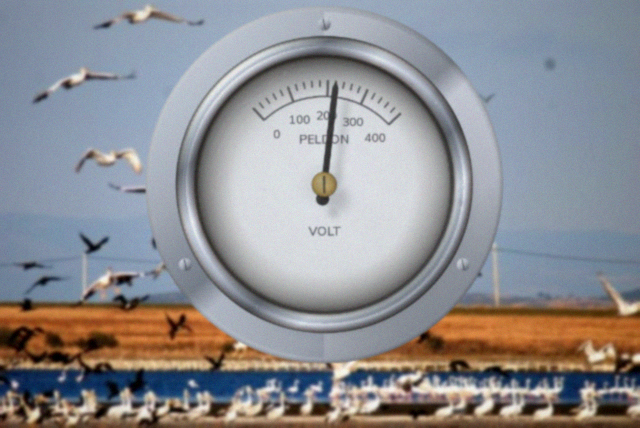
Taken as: 220,V
